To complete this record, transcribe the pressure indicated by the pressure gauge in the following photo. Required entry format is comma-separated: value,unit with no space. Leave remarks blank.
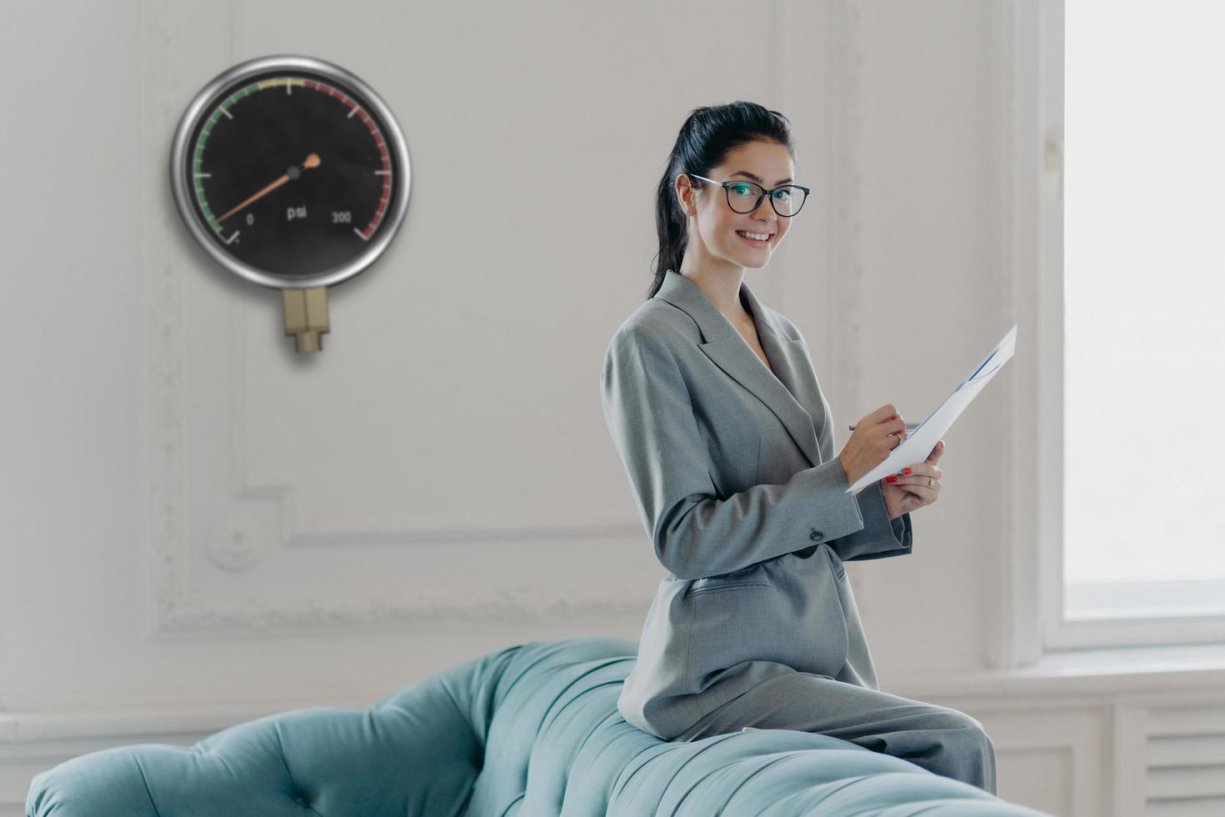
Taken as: 15,psi
